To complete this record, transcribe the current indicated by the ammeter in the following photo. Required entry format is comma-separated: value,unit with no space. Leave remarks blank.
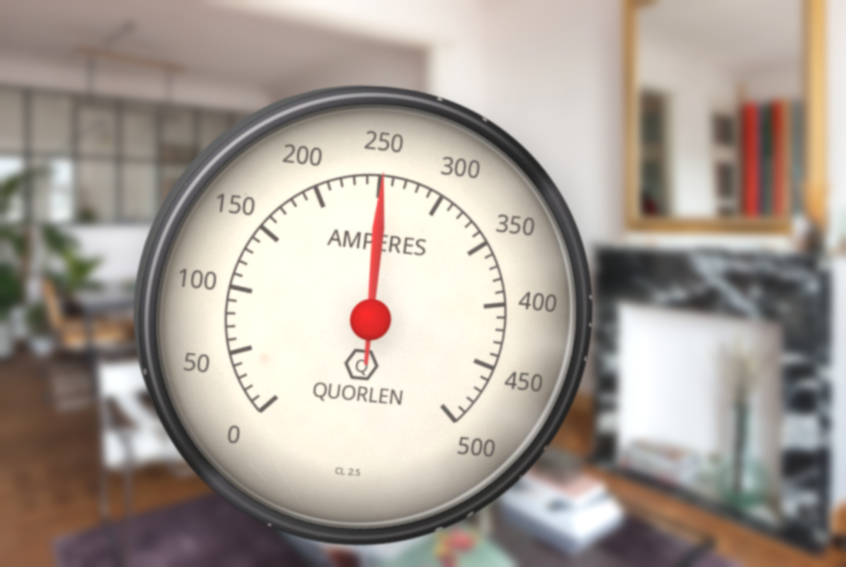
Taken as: 250,A
